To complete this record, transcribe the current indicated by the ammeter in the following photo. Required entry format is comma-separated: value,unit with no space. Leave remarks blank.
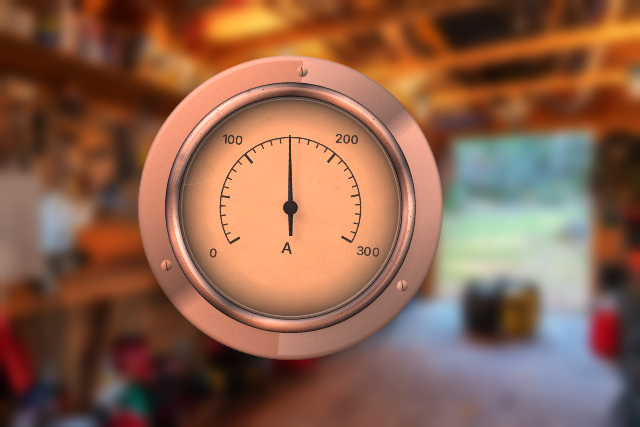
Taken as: 150,A
